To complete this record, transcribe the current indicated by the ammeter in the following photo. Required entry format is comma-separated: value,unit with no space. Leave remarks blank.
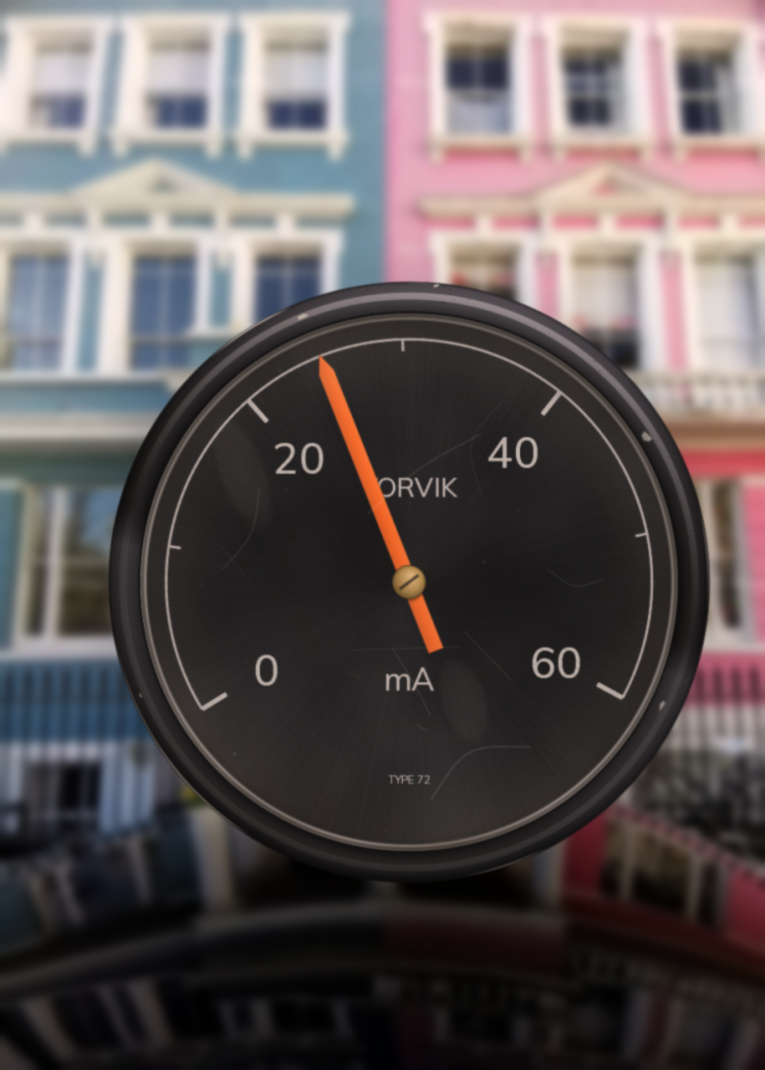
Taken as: 25,mA
